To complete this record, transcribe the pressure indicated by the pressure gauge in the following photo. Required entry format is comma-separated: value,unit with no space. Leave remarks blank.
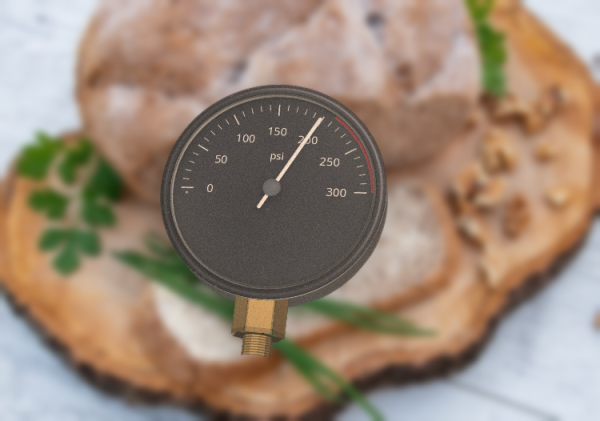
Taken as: 200,psi
